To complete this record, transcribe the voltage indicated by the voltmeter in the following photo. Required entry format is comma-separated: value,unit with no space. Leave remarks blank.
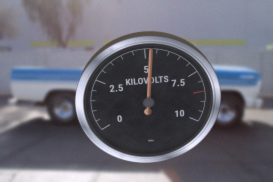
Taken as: 5.25,kV
